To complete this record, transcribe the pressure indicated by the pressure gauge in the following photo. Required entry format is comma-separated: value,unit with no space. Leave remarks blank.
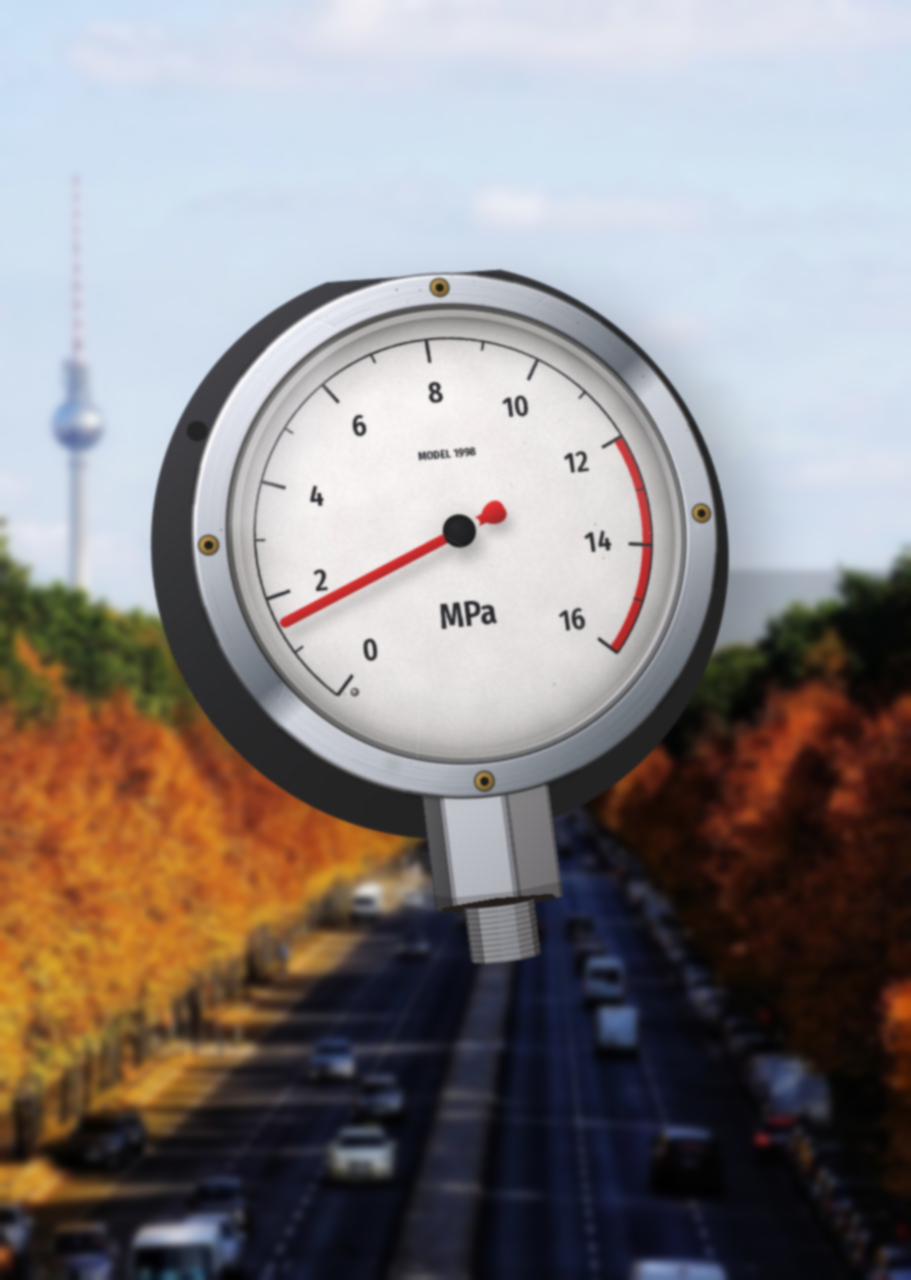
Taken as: 1.5,MPa
